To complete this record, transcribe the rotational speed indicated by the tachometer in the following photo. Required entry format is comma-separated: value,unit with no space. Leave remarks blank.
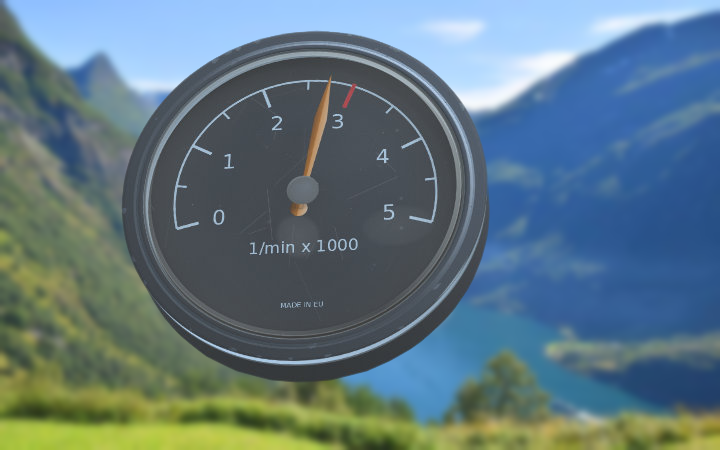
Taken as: 2750,rpm
